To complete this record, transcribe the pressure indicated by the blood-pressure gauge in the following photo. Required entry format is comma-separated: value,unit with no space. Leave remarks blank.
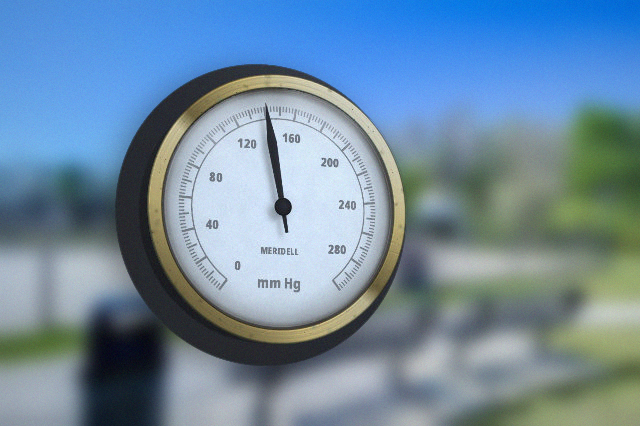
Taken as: 140,mmHg
